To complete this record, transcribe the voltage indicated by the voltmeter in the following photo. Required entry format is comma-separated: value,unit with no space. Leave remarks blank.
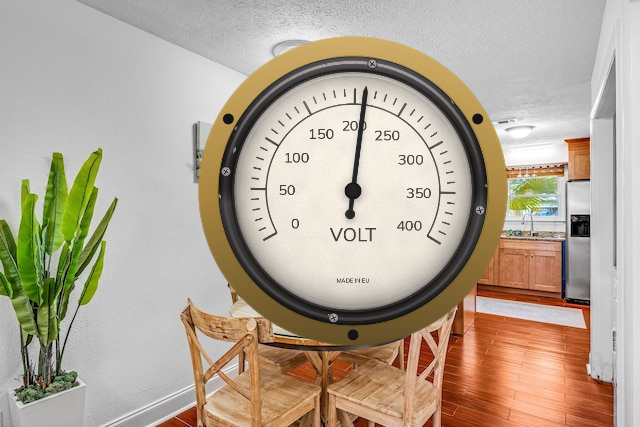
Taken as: 210,V
